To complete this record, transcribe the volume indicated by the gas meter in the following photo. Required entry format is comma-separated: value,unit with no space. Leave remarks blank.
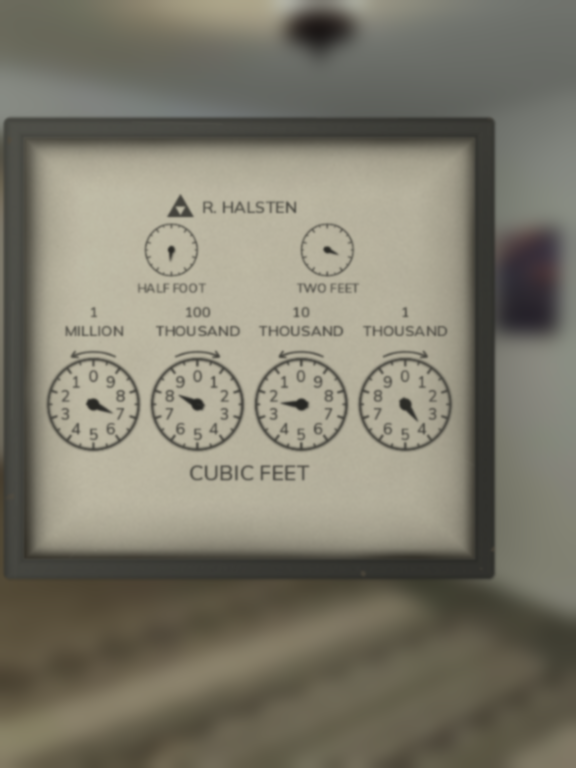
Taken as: 682400,ft³
